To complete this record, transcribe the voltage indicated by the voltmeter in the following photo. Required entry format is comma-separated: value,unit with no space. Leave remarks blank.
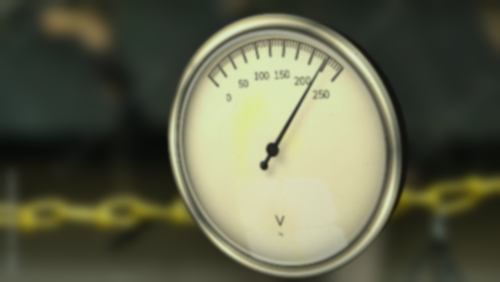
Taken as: 225,V
